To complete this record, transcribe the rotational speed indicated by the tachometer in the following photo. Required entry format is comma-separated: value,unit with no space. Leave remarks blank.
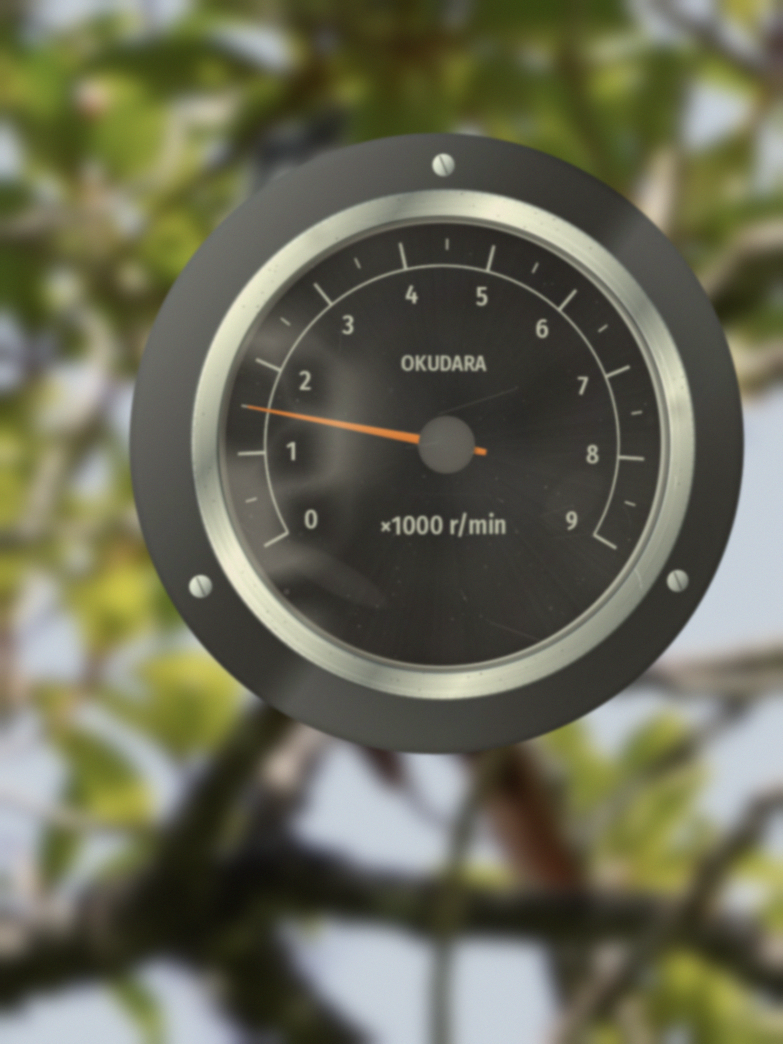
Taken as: 1500,rpm
